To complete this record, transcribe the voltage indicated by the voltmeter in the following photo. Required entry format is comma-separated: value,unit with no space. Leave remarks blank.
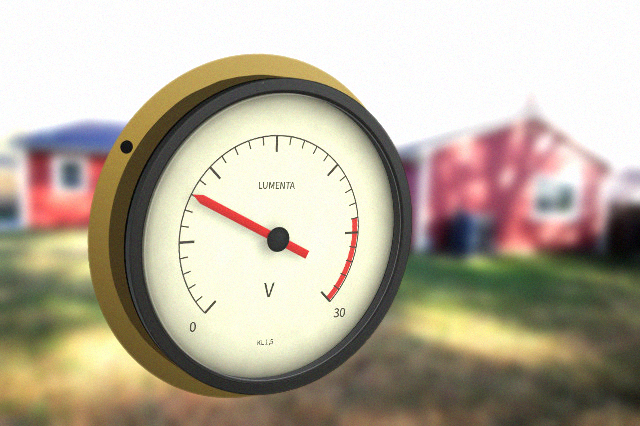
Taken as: 8,V
